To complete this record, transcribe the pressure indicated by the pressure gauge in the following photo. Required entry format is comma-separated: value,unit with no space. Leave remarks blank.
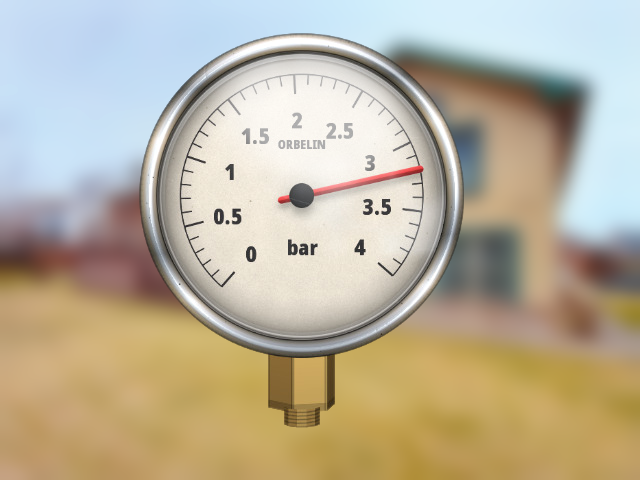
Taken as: 3.2,bar
